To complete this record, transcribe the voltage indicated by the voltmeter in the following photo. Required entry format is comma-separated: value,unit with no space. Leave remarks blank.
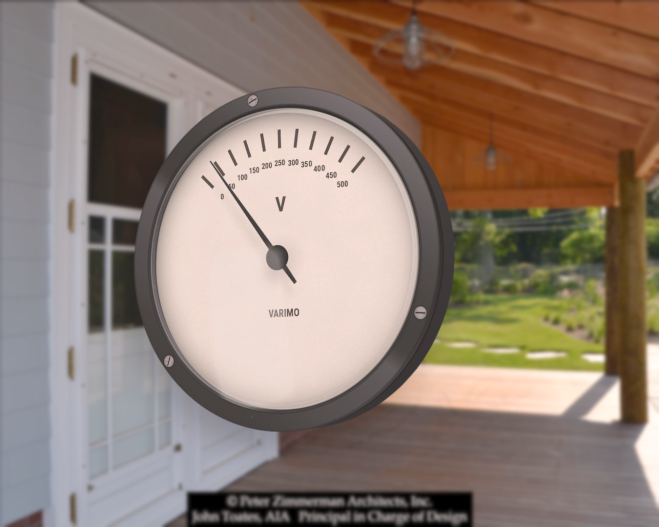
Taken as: 50,V
